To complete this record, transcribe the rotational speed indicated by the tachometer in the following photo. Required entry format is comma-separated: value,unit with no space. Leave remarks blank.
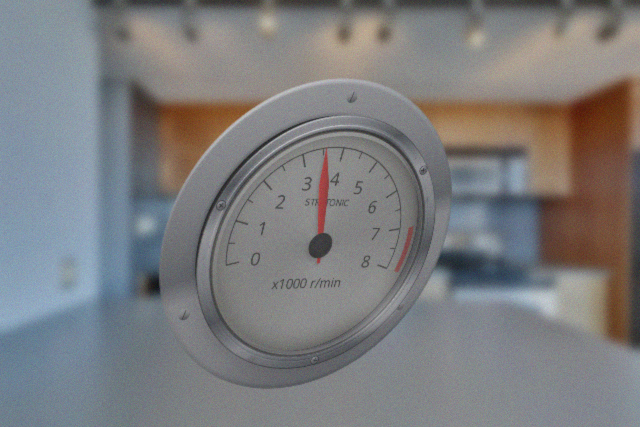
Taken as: 3500,rpm
